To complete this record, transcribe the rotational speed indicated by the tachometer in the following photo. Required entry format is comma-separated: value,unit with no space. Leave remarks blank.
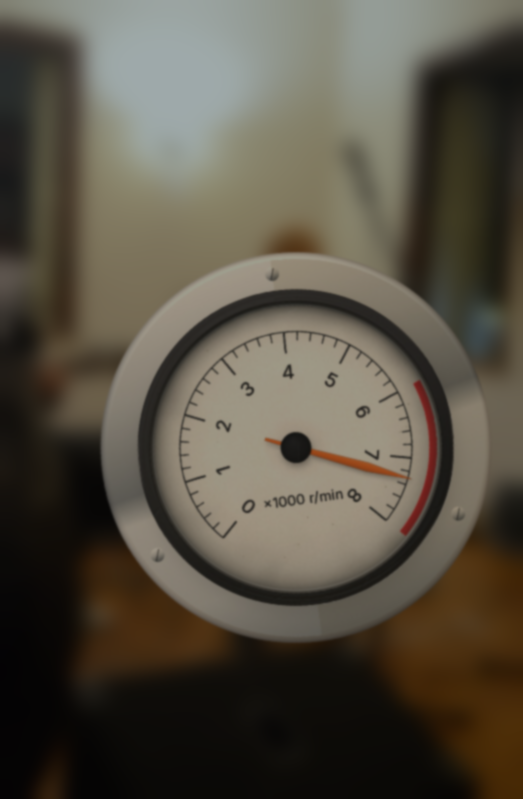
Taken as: 7300,rpm
